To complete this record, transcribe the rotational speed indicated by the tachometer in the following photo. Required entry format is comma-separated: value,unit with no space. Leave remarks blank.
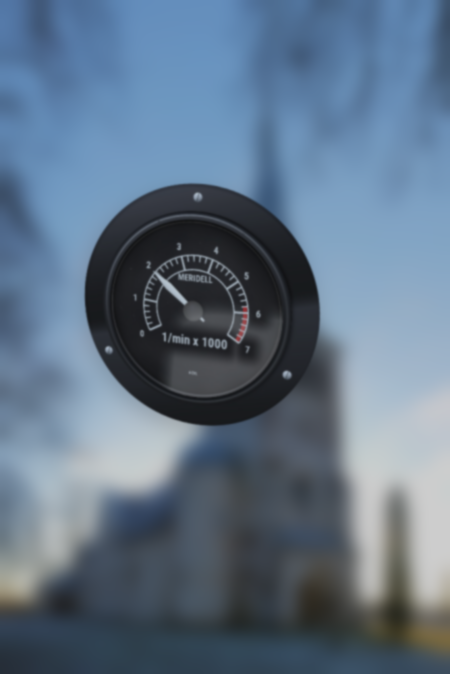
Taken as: 2000,rpm
